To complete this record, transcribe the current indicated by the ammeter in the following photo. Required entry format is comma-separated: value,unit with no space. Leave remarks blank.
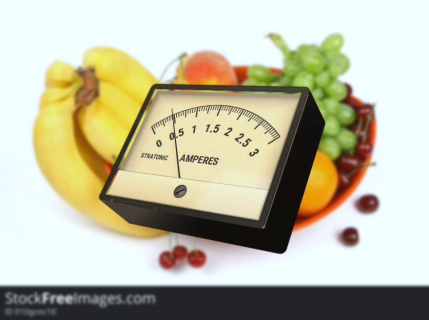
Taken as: 0.5,A
